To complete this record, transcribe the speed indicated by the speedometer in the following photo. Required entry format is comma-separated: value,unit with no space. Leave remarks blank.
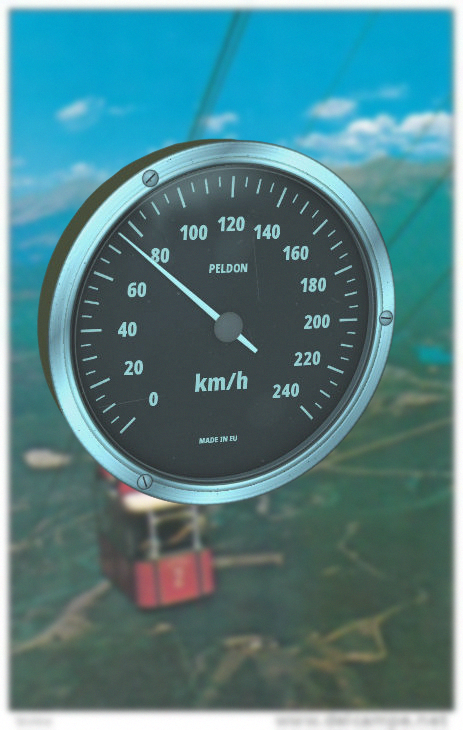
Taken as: 75,km/h
